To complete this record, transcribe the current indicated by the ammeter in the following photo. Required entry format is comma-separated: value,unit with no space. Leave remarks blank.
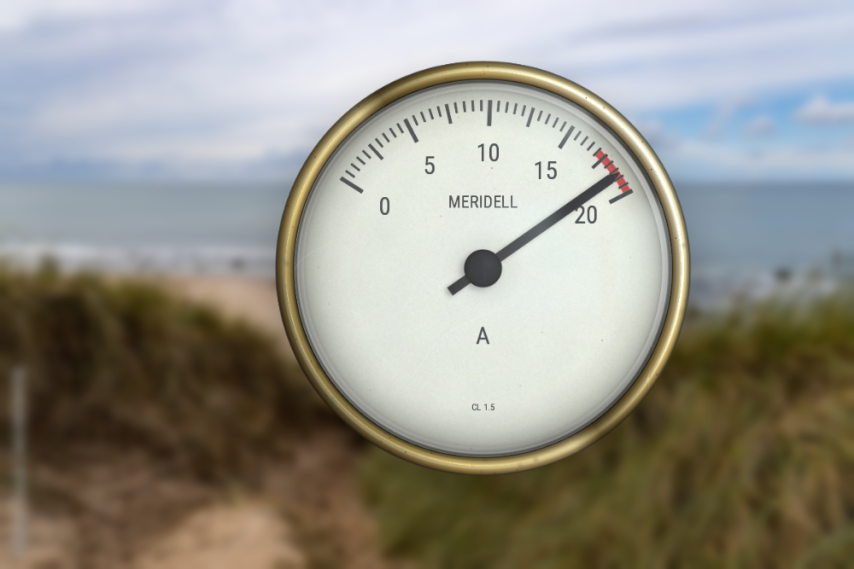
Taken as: 18.75,A
